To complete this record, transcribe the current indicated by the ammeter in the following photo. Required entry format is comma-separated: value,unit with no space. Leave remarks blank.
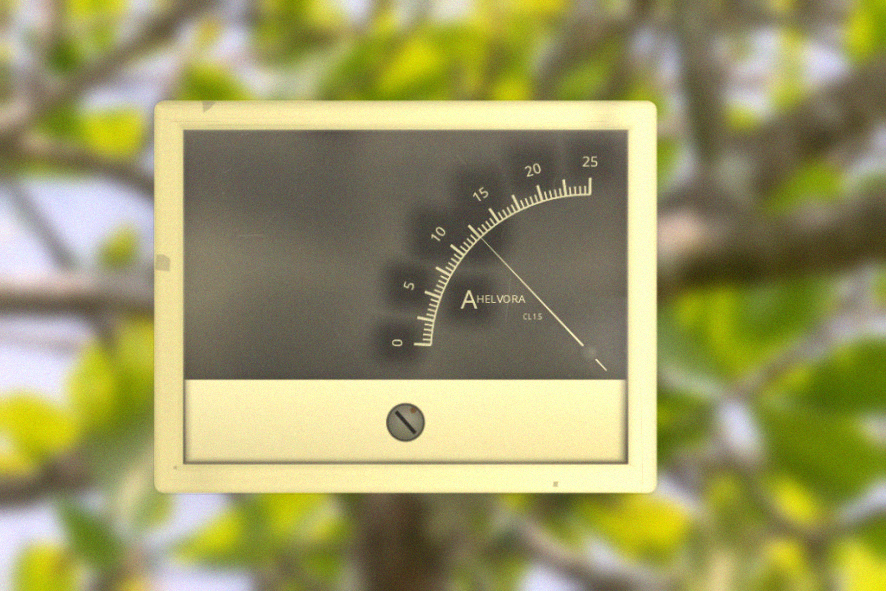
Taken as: 12.5,A
